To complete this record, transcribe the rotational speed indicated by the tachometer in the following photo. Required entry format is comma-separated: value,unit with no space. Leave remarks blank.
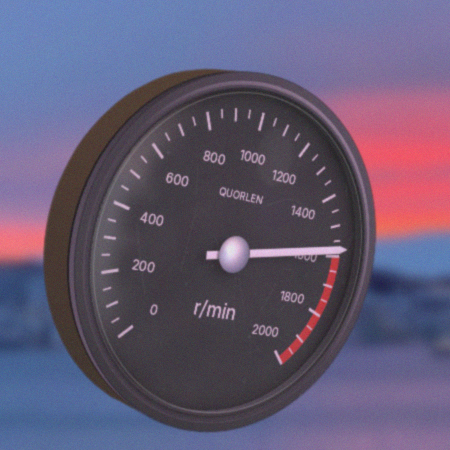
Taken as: 1575,rpm
